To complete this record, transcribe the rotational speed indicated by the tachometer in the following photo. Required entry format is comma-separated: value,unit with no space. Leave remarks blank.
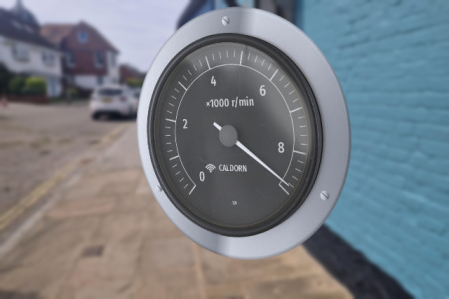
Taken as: 8800,rpm
